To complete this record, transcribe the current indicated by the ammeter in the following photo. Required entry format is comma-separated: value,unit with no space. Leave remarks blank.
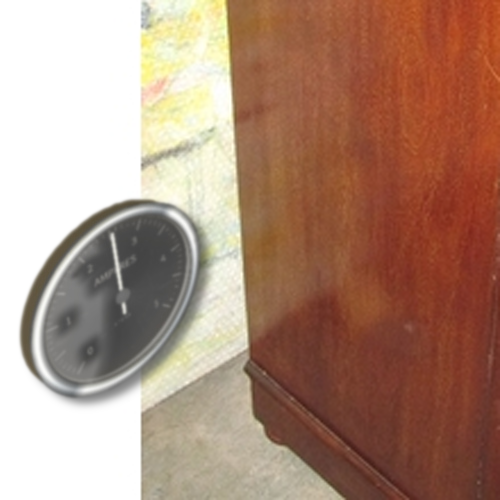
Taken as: 2.5,A
